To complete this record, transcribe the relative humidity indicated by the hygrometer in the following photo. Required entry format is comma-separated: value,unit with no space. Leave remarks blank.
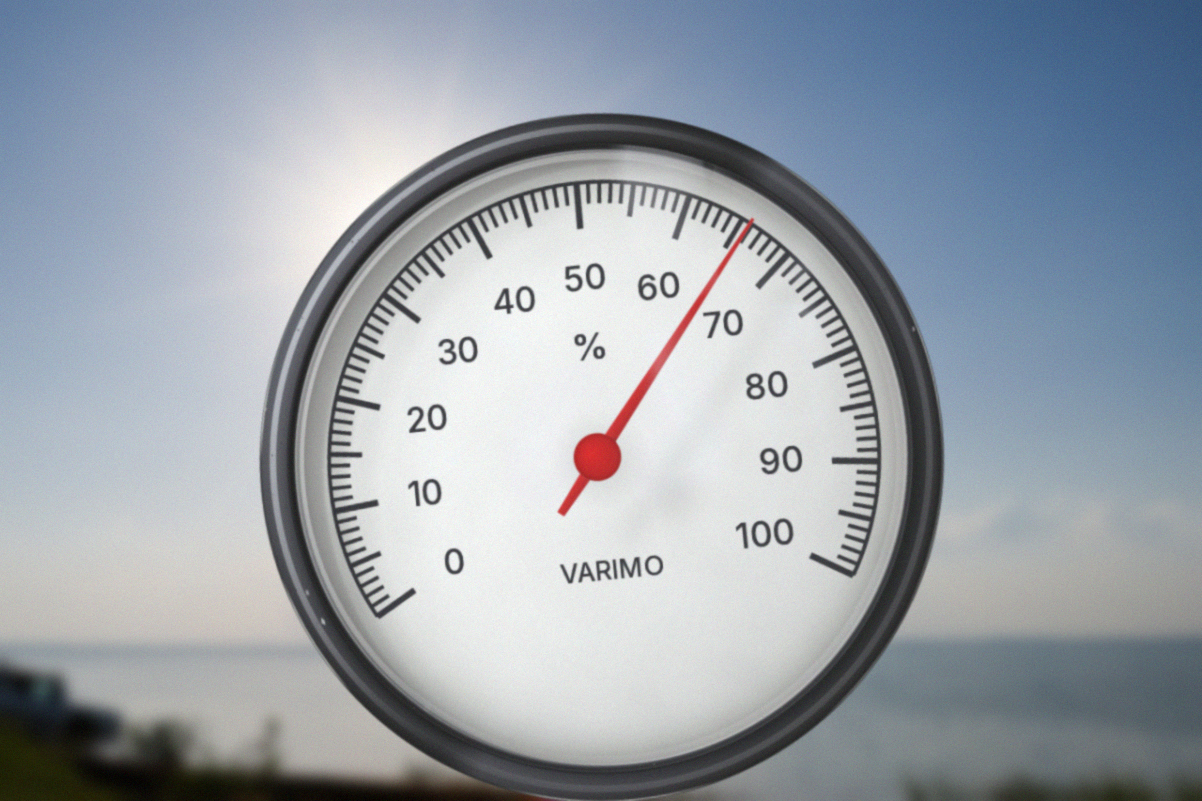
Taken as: 66,%
